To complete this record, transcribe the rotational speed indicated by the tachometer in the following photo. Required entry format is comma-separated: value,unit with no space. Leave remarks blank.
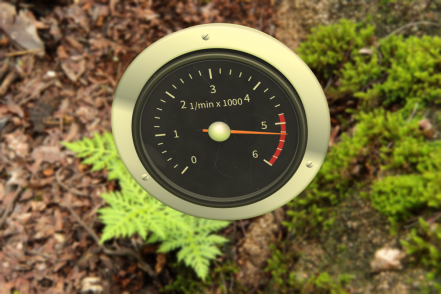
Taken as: 5200,rpm
